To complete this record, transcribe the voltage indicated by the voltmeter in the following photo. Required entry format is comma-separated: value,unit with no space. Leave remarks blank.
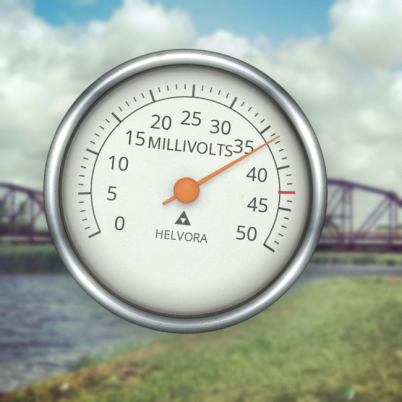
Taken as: 36.5,mV
